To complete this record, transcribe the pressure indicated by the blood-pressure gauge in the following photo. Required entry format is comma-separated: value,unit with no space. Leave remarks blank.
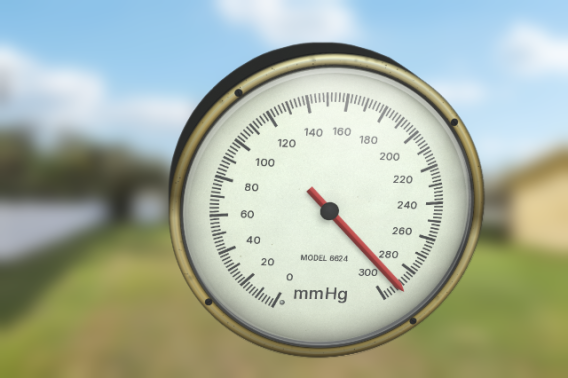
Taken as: 290,mmHg
